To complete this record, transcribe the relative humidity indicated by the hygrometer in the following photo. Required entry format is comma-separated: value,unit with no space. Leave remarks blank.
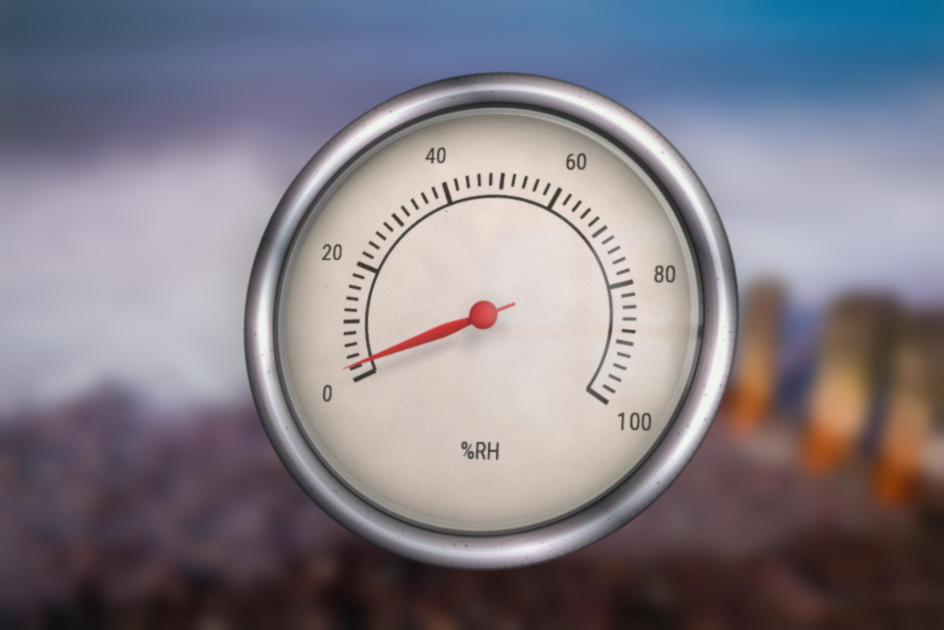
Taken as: 2,%
